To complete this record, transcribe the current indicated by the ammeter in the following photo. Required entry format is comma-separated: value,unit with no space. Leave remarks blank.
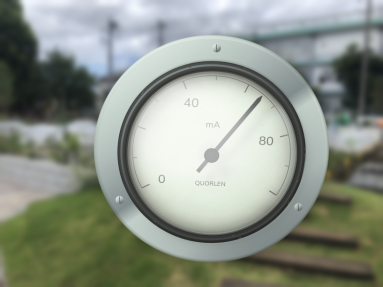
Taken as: 65,mA
